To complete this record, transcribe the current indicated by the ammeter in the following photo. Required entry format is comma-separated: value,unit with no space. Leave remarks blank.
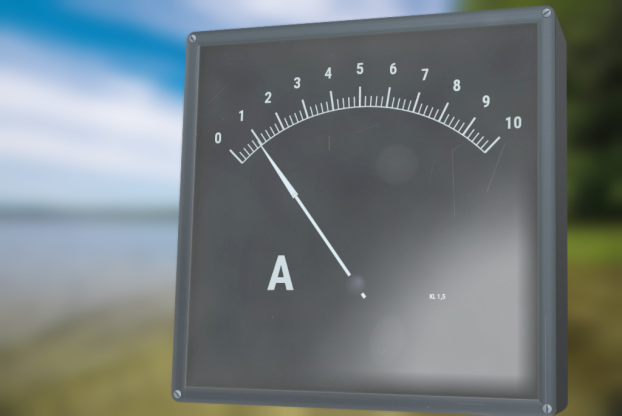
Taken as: 1,A
